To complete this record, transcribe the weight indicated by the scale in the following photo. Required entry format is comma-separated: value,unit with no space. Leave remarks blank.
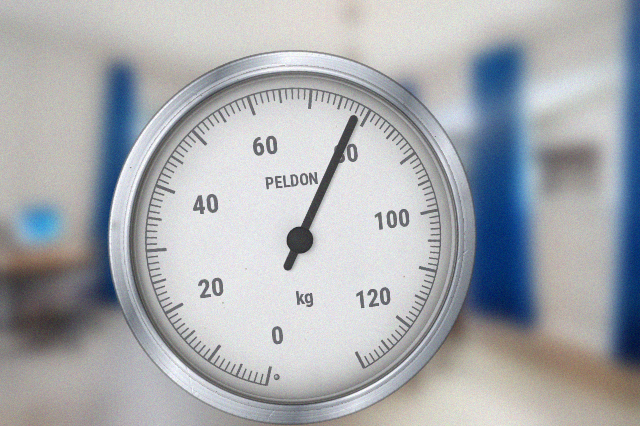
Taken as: 78,kg
